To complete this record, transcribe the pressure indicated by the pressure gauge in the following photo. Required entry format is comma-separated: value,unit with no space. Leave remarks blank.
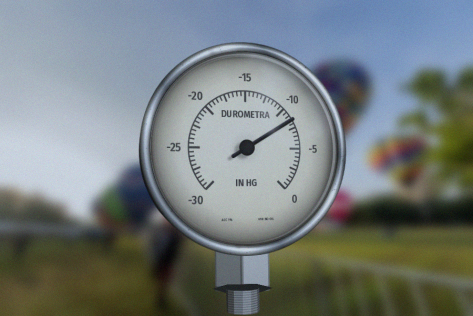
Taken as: -8.5,inHg
